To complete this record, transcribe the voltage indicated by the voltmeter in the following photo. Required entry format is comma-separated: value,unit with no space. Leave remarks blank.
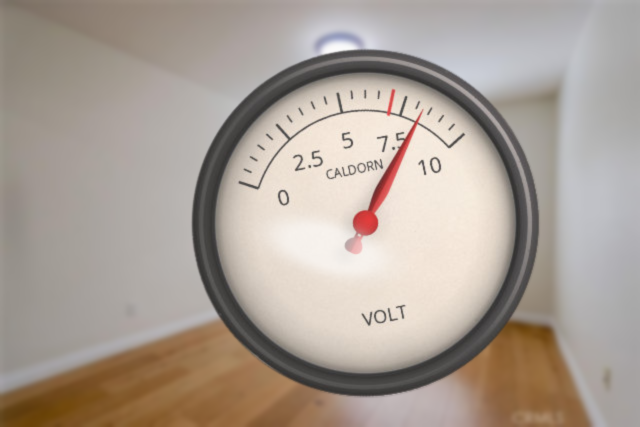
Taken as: 8.25,V
